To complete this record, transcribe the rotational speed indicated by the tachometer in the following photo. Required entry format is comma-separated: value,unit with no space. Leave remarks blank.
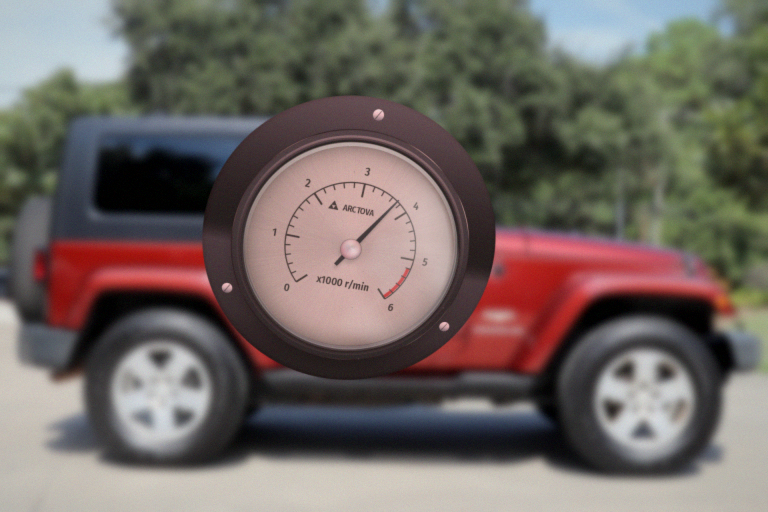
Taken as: 3700,rpm
